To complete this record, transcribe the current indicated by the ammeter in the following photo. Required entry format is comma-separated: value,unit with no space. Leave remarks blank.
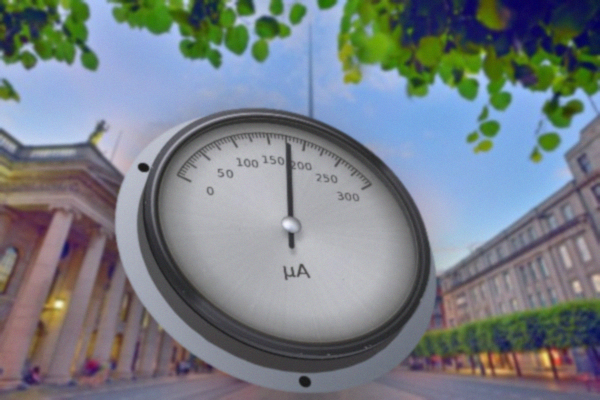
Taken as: 175,µA
